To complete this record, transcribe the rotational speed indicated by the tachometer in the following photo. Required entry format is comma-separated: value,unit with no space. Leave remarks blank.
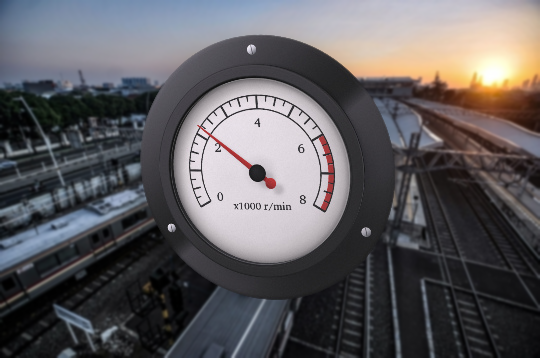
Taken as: 2250,rpm
